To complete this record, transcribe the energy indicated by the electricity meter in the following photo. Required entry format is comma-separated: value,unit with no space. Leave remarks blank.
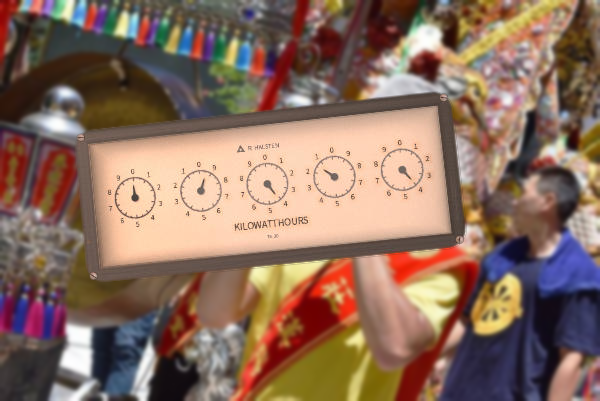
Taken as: 99414,kWh
